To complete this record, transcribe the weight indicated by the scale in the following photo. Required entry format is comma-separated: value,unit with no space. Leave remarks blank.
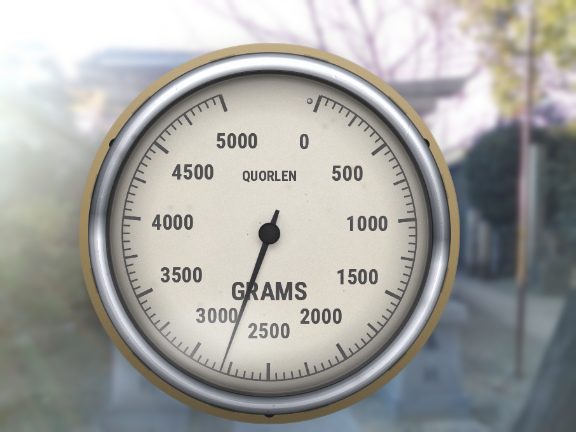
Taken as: 2800,g
